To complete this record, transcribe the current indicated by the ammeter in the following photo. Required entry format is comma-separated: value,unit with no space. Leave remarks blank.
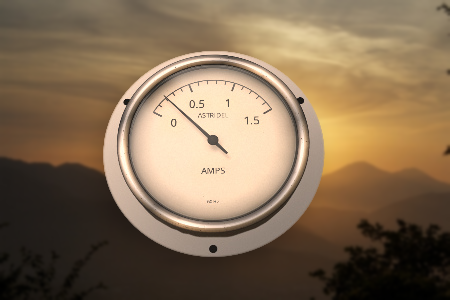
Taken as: 0.2,A
